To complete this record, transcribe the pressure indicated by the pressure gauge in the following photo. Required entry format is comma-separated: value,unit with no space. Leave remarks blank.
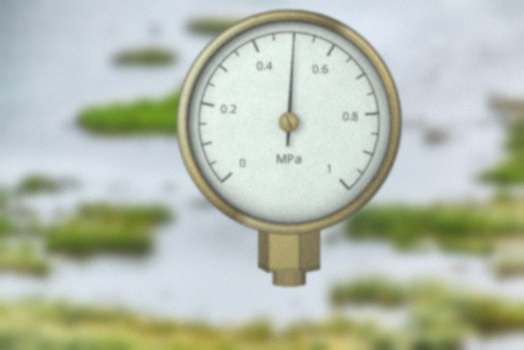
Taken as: 0.5,MPa
